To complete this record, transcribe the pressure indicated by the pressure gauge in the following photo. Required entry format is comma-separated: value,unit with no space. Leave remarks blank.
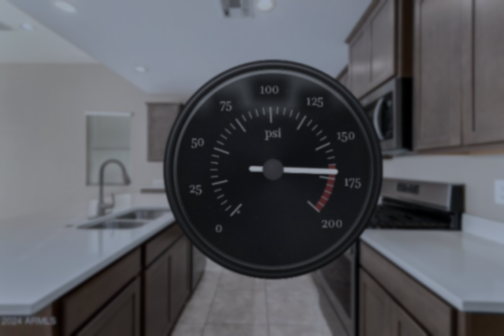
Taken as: 170,psi
